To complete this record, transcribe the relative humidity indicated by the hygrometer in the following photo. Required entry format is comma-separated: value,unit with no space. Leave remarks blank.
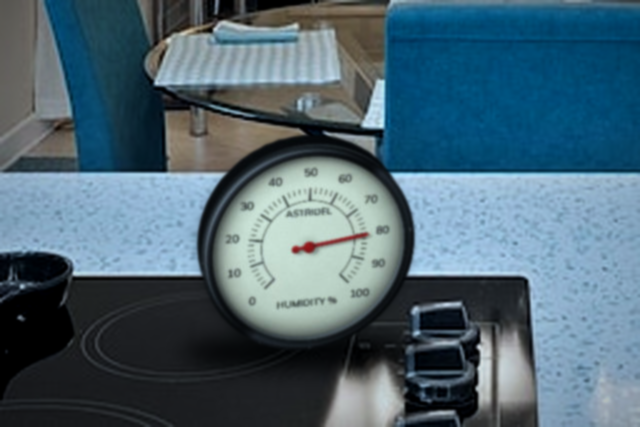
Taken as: 80,%
